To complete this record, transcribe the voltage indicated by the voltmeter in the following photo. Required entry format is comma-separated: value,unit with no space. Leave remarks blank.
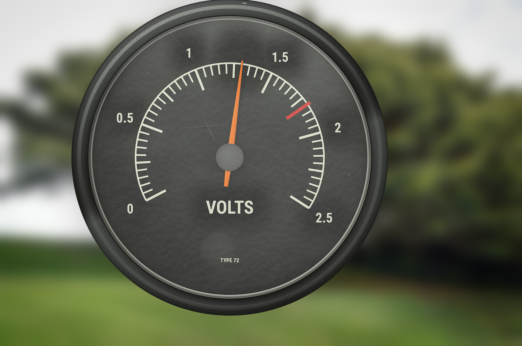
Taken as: 1.3,V
